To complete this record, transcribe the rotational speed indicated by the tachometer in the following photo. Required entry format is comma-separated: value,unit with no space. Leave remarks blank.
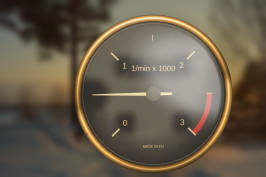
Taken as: 500,rpm
